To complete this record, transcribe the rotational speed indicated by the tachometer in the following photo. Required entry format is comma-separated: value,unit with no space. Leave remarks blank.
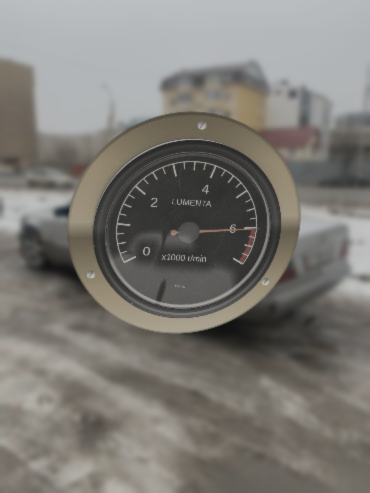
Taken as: 6000,rpm
